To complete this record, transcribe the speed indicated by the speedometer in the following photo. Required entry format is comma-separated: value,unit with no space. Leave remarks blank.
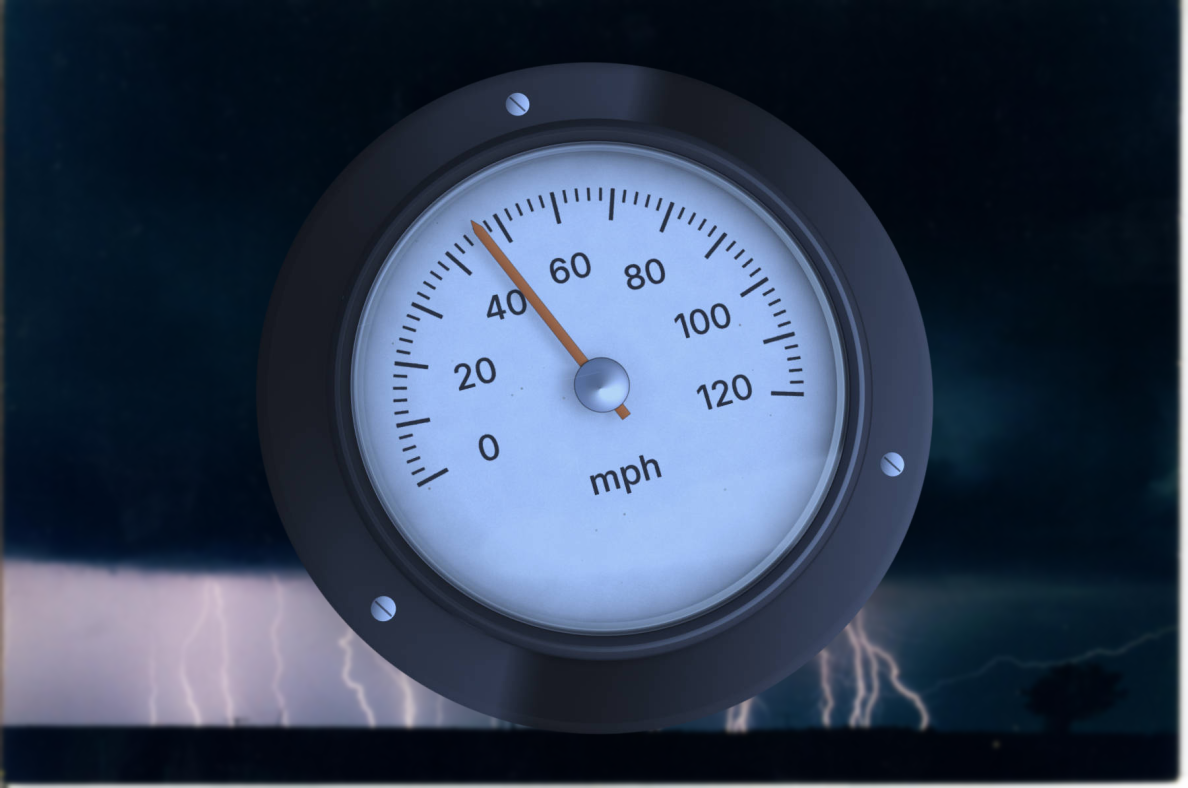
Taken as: 46,mph
